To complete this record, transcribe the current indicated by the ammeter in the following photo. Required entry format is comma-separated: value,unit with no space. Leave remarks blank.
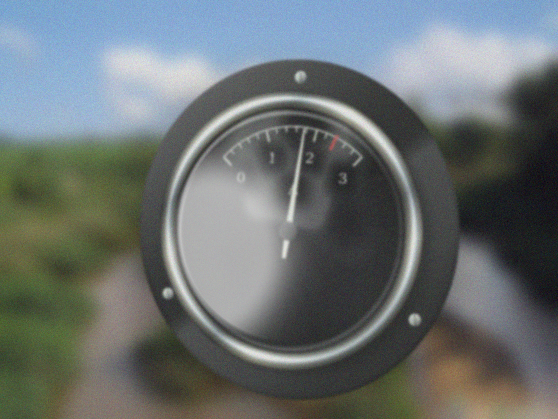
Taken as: 1.8,A
